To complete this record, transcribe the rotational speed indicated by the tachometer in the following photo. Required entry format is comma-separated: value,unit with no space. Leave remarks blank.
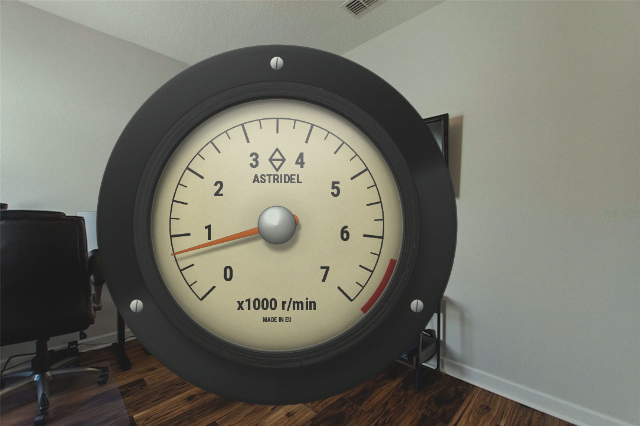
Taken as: 750,rpm
